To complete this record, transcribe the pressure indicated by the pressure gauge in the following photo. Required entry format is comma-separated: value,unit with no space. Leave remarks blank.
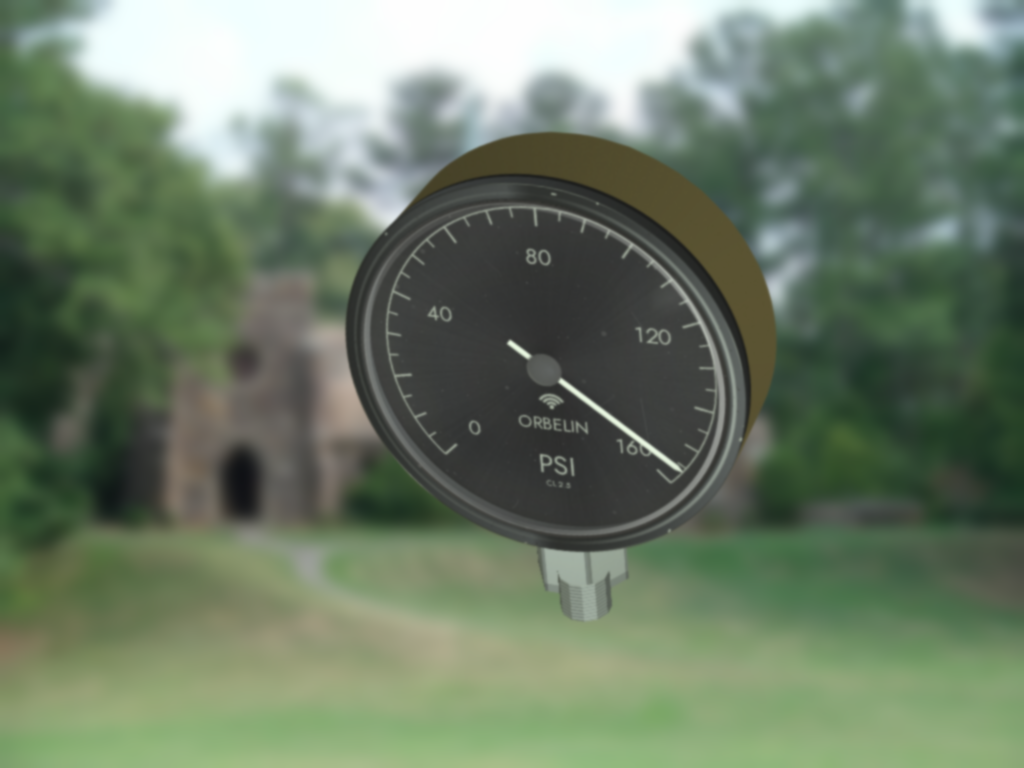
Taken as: 155,psi
